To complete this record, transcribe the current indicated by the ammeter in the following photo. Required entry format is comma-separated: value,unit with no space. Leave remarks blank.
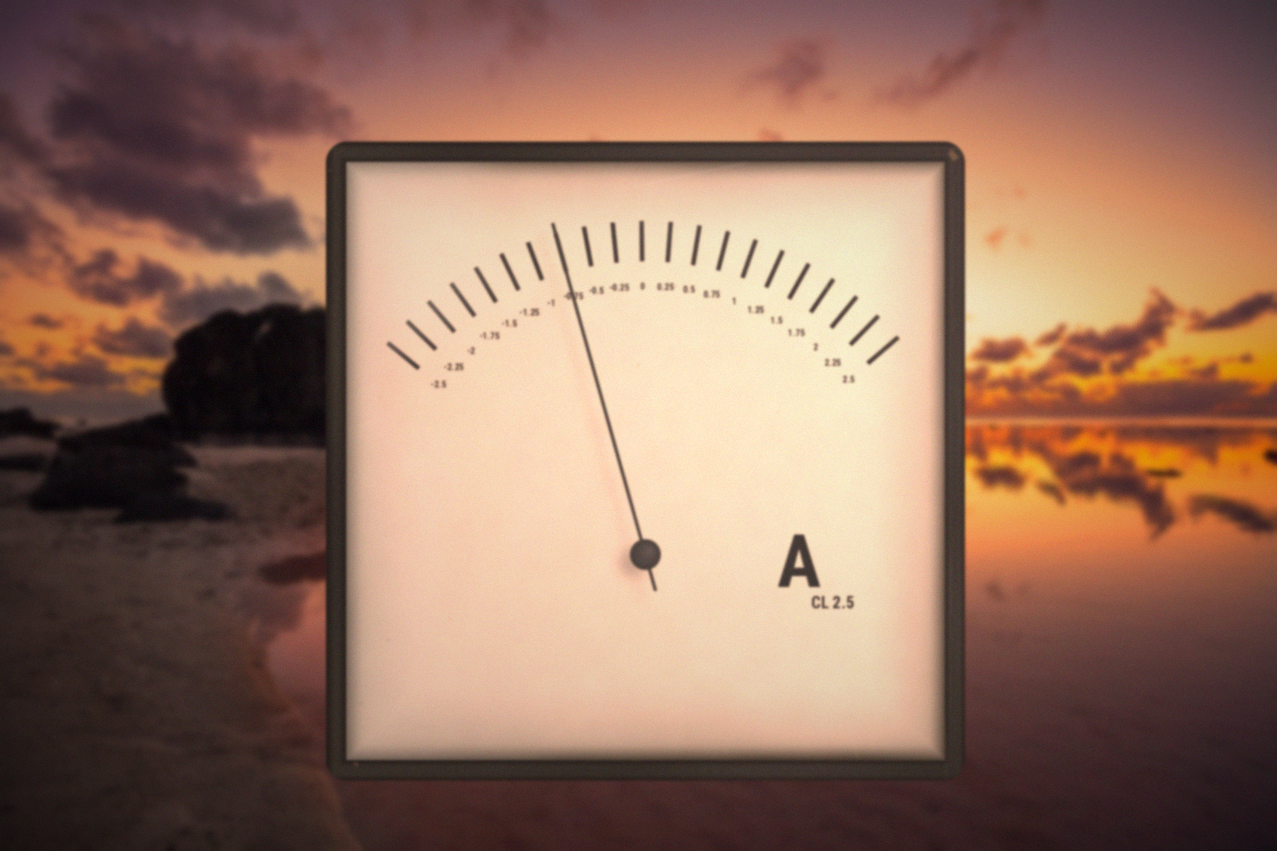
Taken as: -0.75,A
